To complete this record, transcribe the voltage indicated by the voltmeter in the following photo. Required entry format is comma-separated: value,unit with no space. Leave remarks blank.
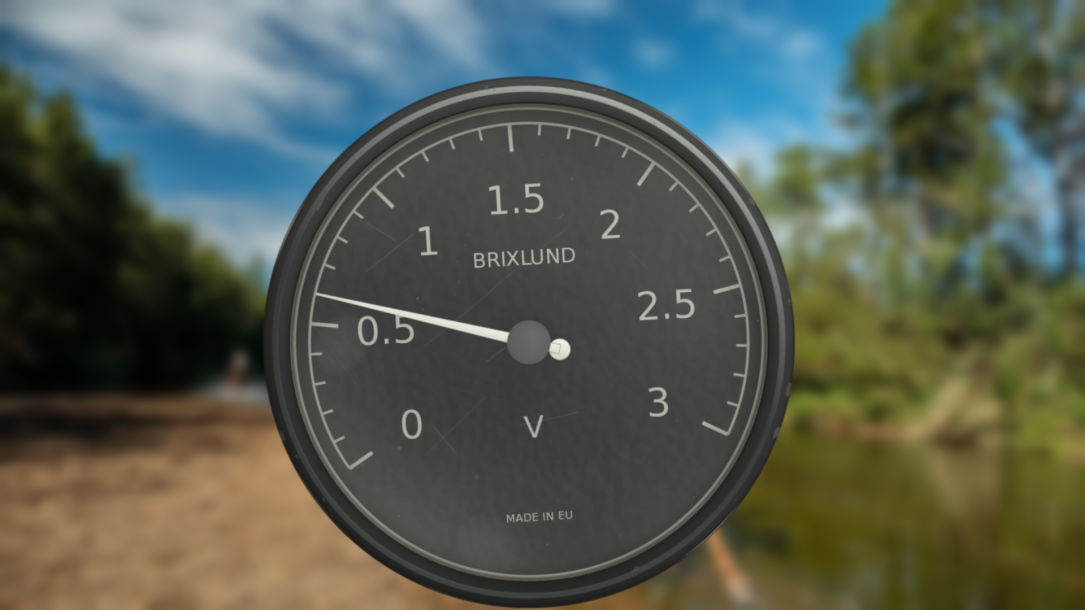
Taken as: 0.6,V
